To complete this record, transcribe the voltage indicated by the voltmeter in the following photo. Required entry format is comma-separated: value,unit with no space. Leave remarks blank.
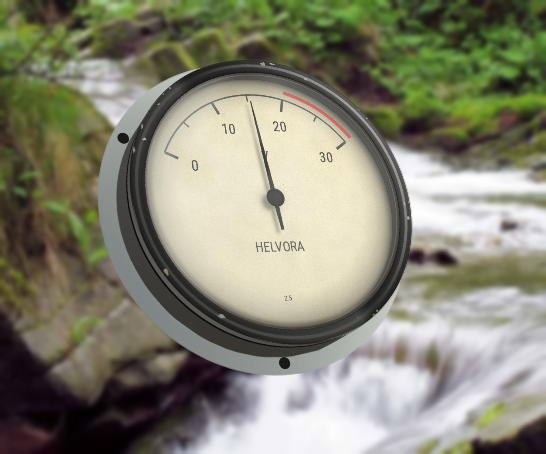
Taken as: 15,V
